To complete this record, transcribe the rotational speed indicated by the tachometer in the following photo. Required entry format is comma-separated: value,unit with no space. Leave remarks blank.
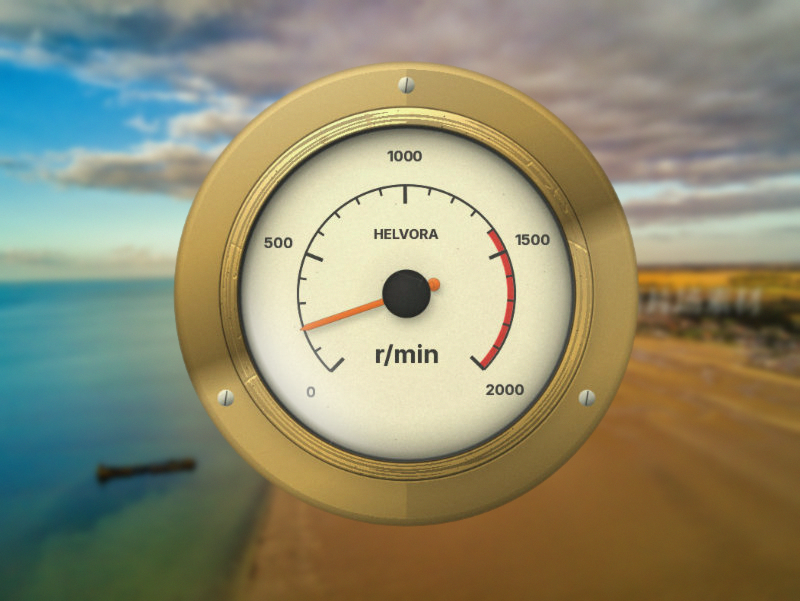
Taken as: 200,rpm
